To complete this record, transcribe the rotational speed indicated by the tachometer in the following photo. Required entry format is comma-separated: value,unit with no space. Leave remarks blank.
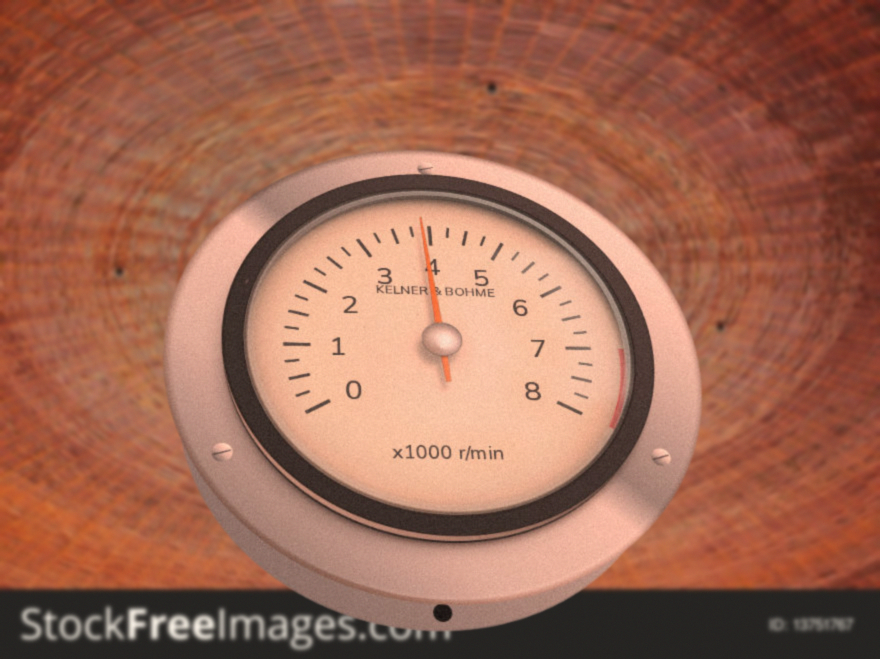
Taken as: 3875,rpm
